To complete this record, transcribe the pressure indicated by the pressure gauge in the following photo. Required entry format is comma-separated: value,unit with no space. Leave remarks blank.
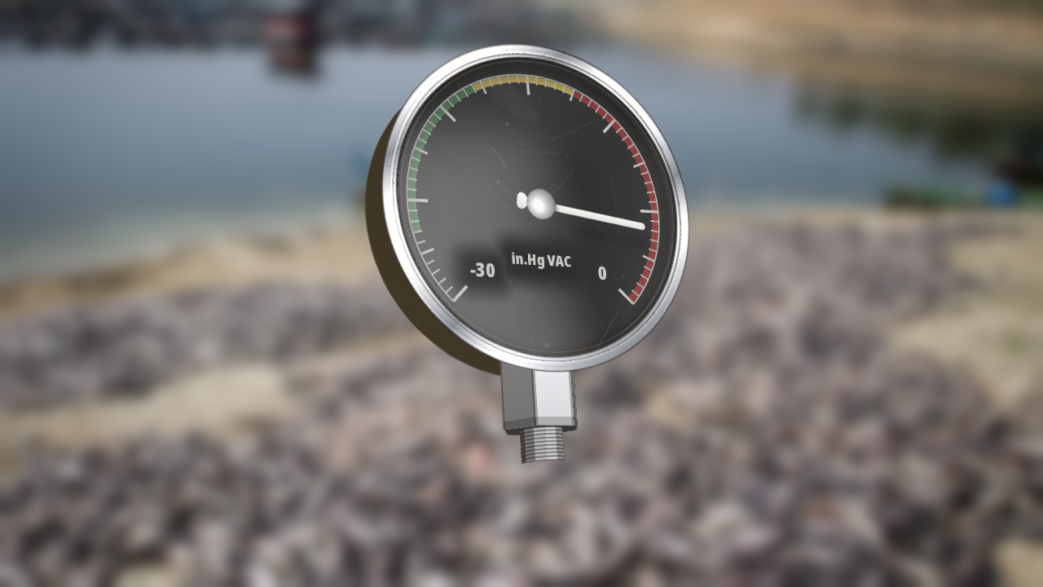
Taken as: -4,inHg
